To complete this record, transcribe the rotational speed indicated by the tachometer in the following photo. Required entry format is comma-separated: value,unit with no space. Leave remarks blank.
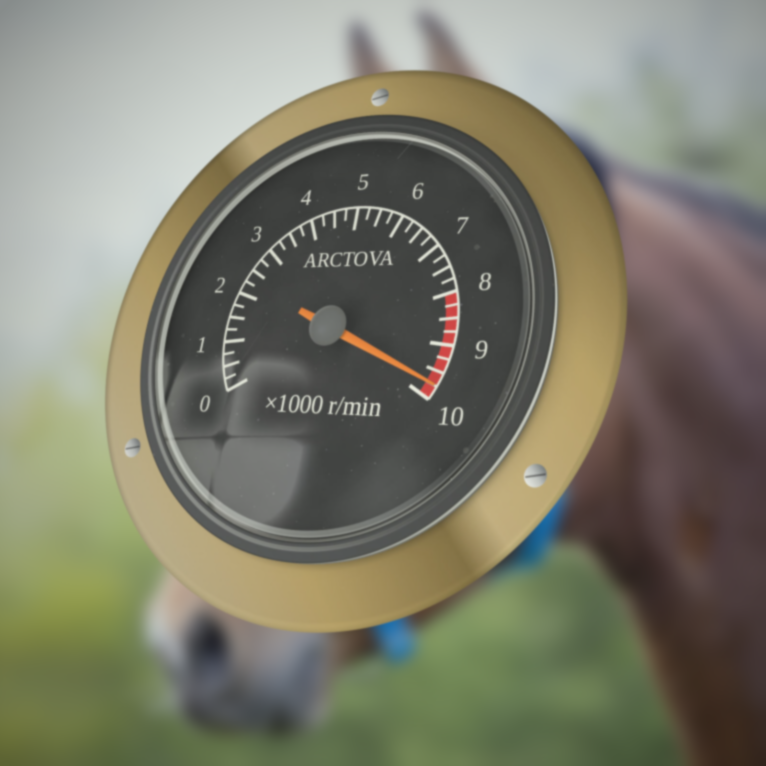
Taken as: 9750,rpm
